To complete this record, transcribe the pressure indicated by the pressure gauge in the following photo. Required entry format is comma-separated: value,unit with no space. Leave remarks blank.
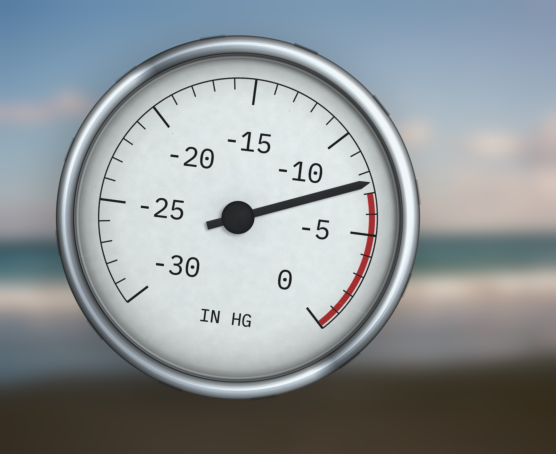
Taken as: -7.5,inHg
